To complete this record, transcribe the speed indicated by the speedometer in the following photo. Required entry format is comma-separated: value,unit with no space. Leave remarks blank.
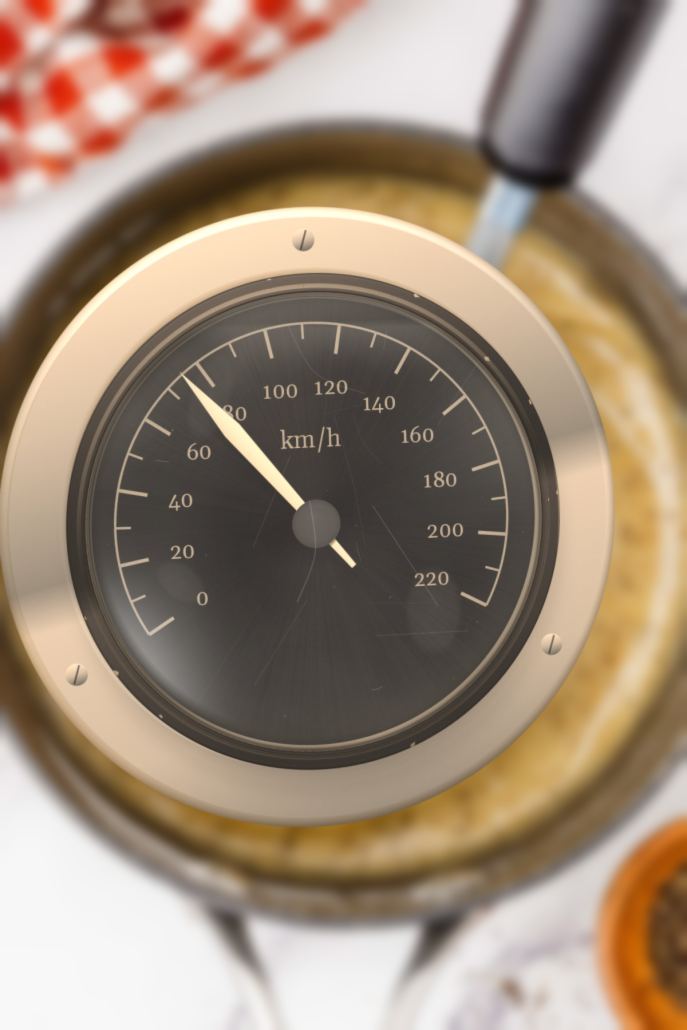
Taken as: 75,km/h
